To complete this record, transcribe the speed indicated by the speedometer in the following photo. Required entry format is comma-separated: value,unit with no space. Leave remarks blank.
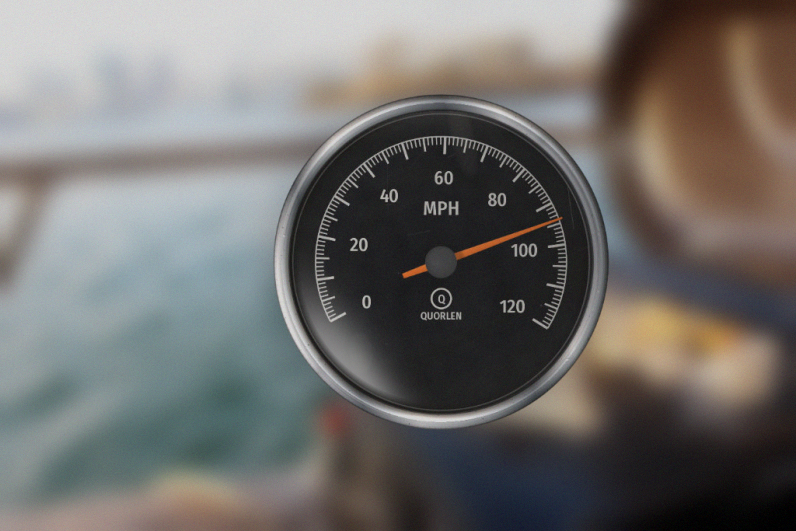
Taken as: 94,mph
